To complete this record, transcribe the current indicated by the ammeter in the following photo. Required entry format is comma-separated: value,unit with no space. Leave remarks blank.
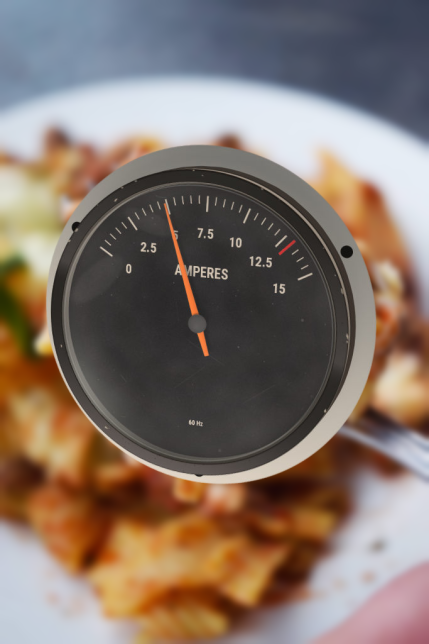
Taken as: 5,A
